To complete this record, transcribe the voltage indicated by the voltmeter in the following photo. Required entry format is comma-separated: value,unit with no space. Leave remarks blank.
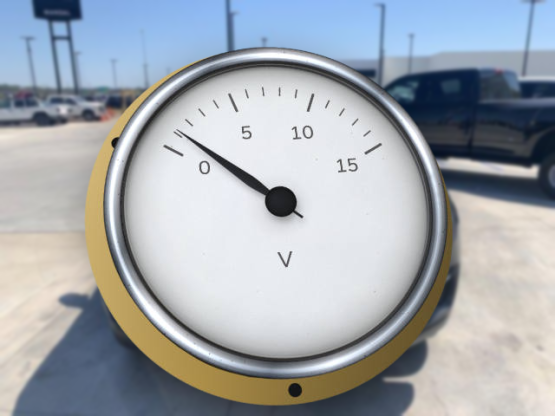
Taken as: 1,V
